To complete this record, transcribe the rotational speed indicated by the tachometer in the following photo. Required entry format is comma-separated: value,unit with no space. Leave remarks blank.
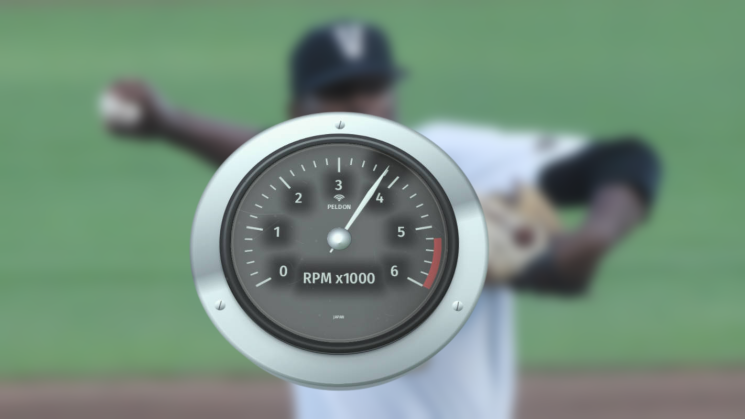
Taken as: 3800,rpm
